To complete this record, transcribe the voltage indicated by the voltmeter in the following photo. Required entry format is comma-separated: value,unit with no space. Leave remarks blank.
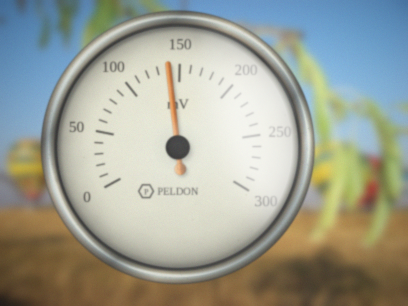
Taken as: 140,mV
